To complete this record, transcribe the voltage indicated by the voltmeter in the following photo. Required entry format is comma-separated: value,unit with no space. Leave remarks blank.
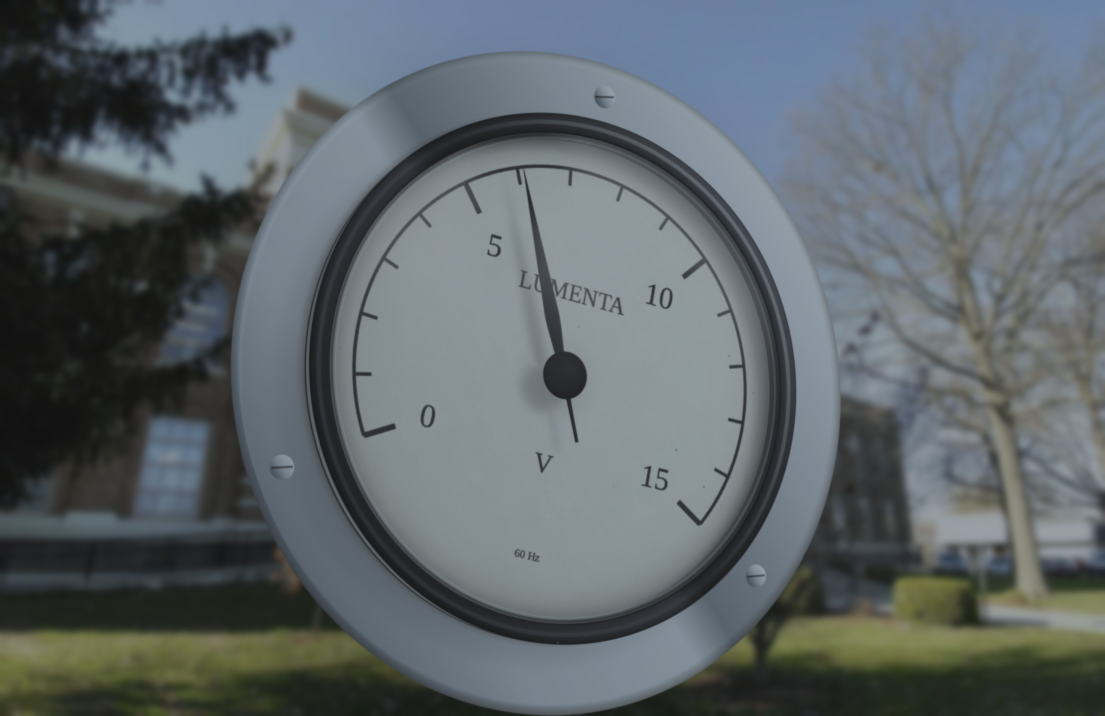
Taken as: 6,V
